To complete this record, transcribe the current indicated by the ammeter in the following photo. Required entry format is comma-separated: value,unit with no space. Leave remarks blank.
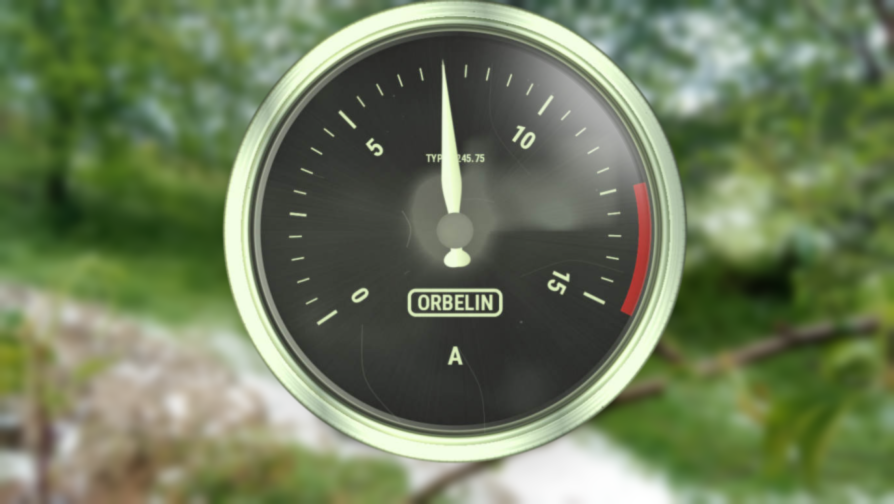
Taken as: 7.5,A
